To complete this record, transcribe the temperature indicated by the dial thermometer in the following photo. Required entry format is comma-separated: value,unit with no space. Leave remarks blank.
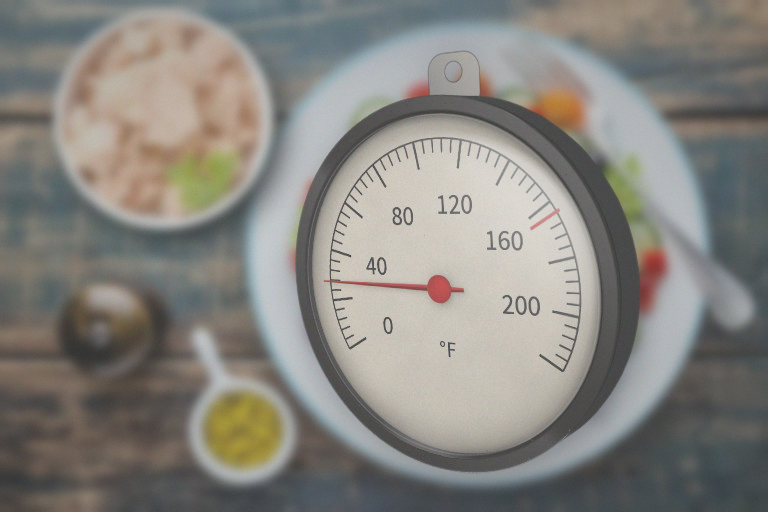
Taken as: 28,°F
